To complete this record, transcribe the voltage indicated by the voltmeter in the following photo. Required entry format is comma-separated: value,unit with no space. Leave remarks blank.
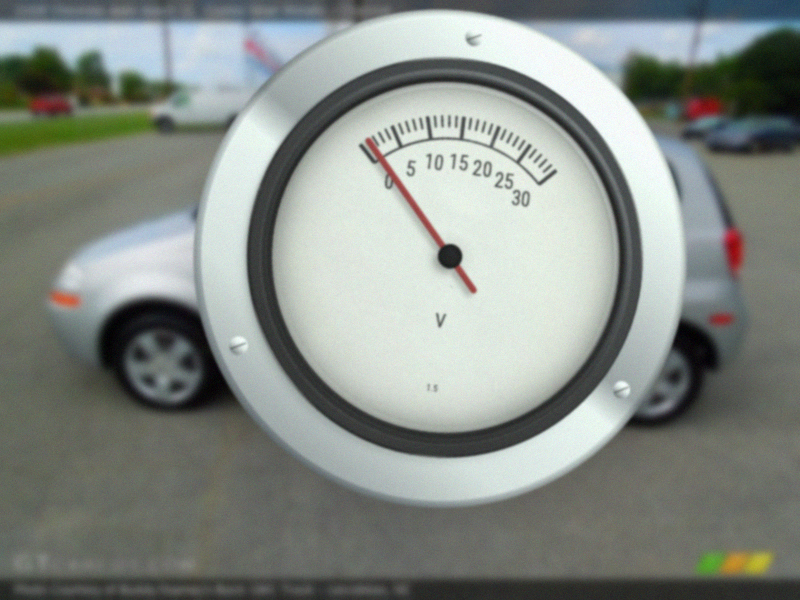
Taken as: 1,V
